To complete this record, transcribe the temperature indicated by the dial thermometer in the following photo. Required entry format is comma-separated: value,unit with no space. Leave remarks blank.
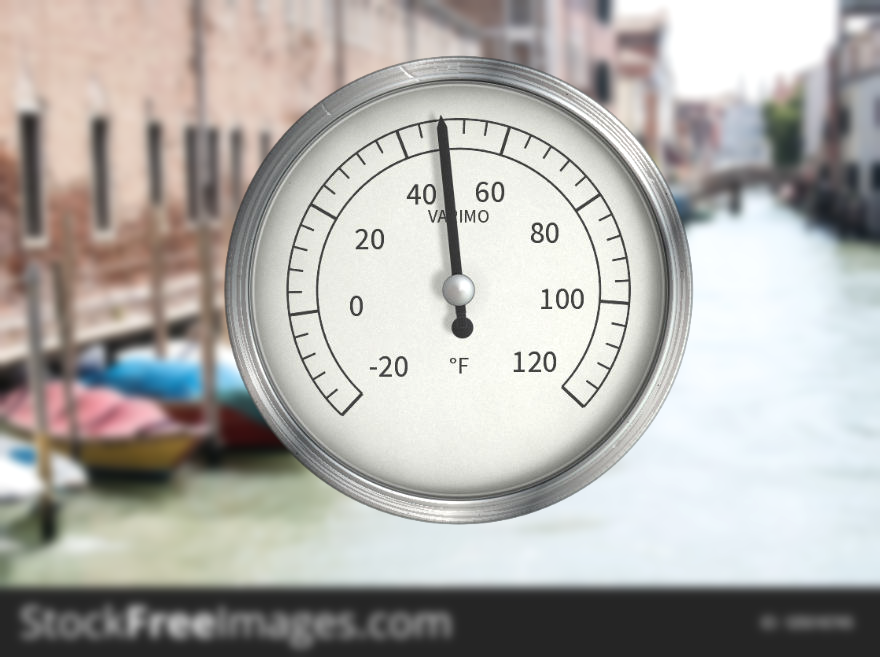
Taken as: 48,°F
